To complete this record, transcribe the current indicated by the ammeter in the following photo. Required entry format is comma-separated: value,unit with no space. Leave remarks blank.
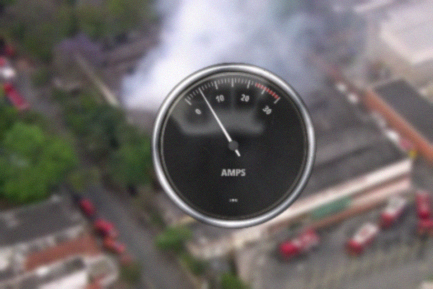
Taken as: 5,A
